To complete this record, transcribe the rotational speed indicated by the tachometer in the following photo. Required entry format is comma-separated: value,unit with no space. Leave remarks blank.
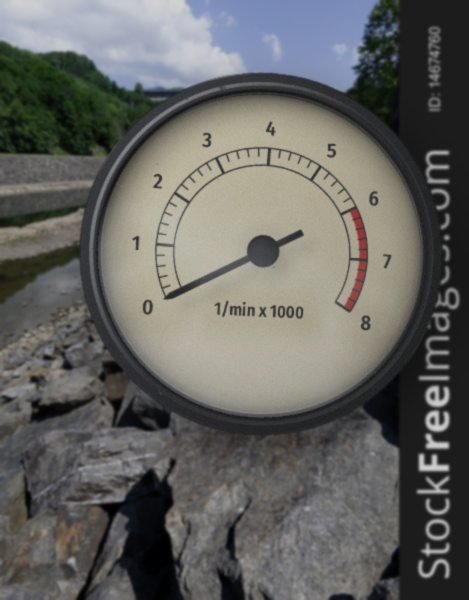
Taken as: 0,rpm
